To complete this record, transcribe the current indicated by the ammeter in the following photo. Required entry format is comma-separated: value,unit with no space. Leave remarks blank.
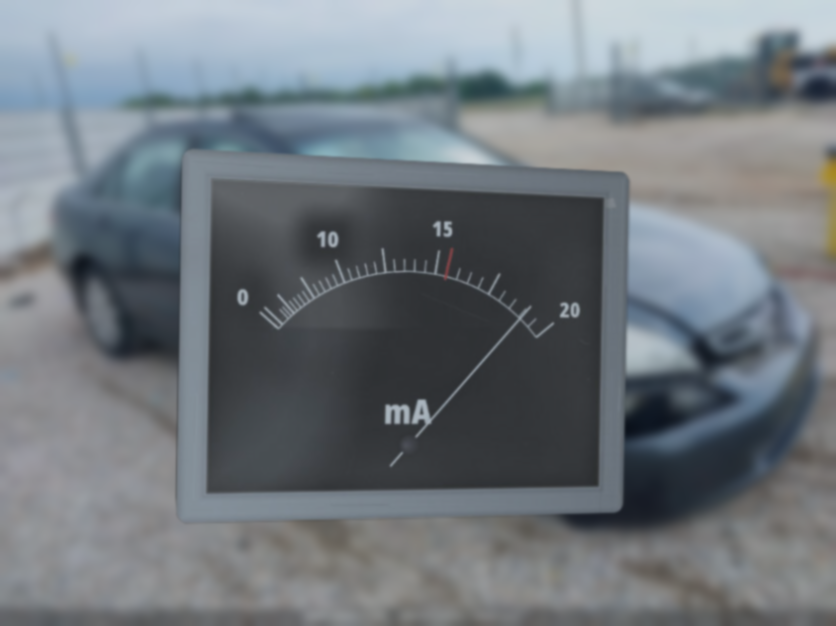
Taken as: 19,mA
